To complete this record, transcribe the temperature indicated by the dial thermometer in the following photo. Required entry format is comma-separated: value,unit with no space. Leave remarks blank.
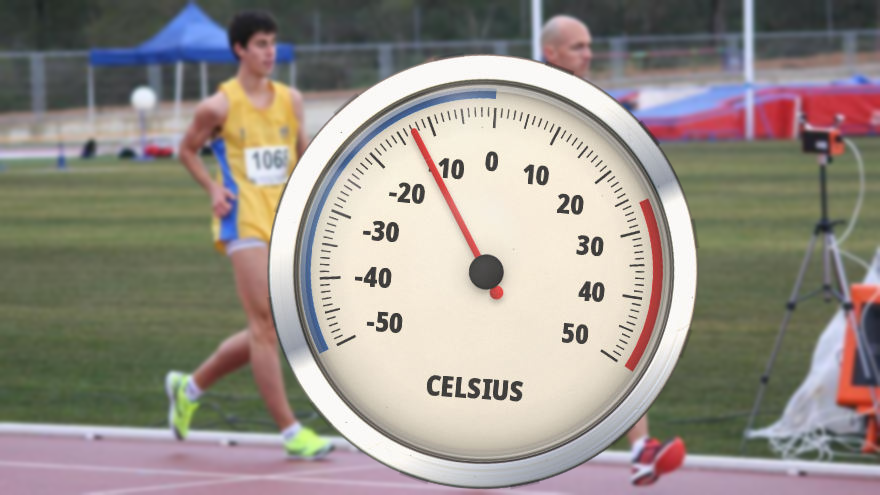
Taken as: -13,°C
